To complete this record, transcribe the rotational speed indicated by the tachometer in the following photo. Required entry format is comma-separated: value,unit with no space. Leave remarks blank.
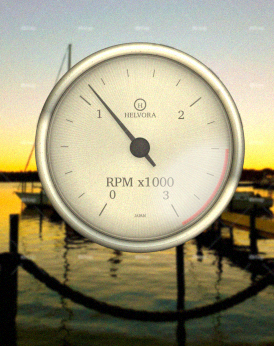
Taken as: 1100,rpm
